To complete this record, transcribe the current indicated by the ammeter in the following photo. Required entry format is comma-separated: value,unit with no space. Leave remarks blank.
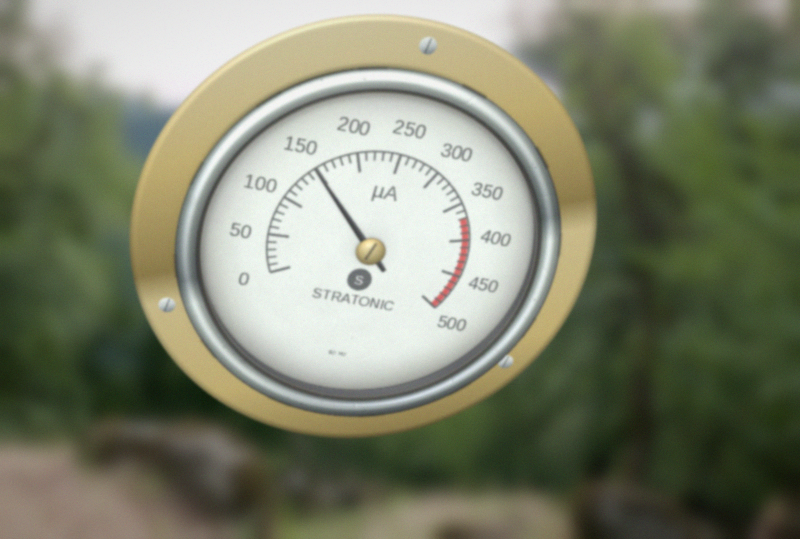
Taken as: 150,µA
